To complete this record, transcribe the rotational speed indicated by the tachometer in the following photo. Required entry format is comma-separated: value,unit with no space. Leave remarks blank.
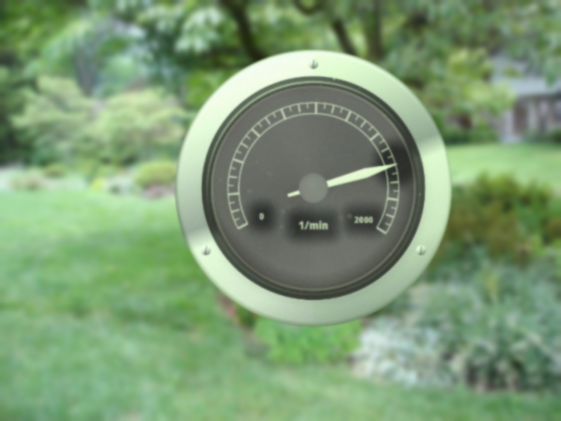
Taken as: 1600,rpm
